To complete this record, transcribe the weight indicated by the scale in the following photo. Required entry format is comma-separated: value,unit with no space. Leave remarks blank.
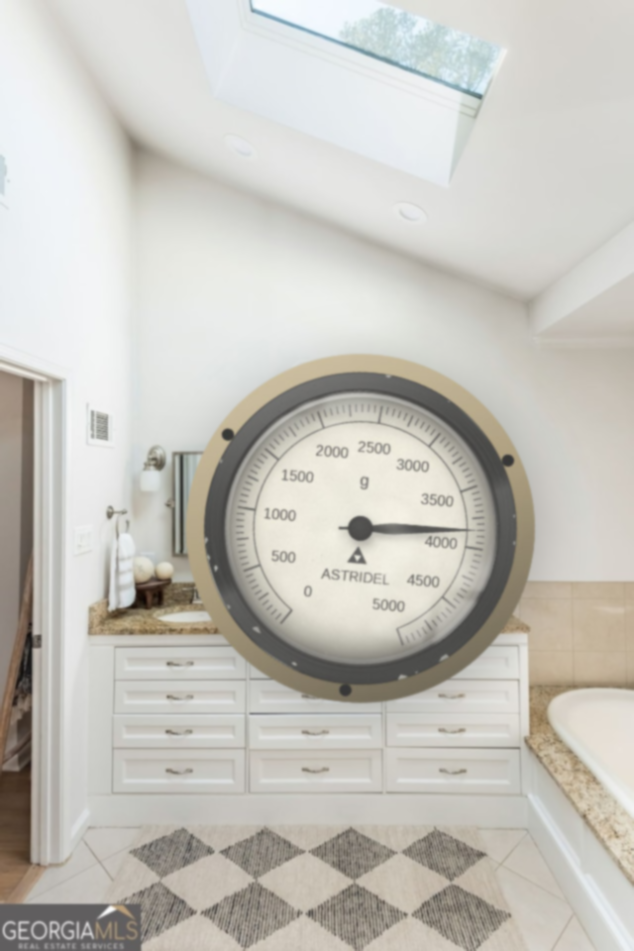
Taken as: 3850,g
